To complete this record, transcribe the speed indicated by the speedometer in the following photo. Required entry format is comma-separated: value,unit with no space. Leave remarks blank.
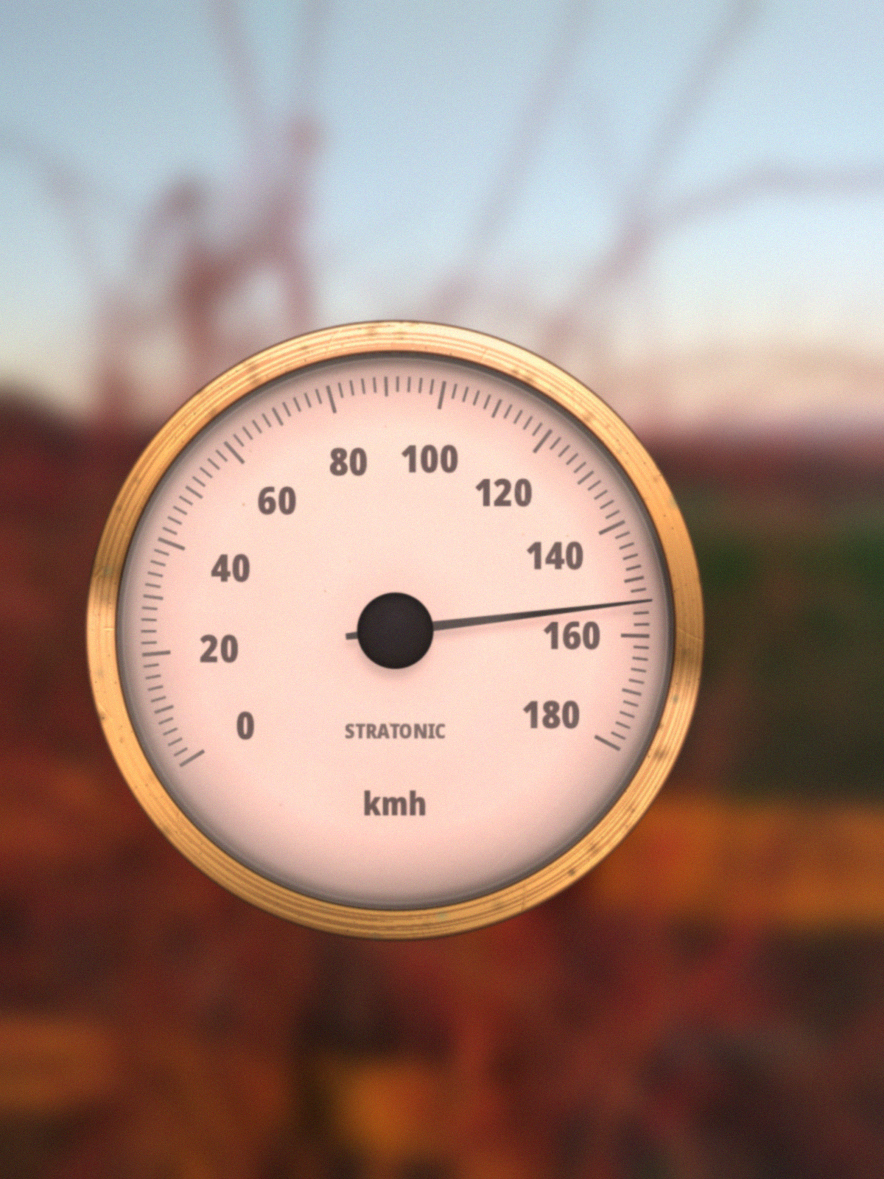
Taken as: 154,km/h
